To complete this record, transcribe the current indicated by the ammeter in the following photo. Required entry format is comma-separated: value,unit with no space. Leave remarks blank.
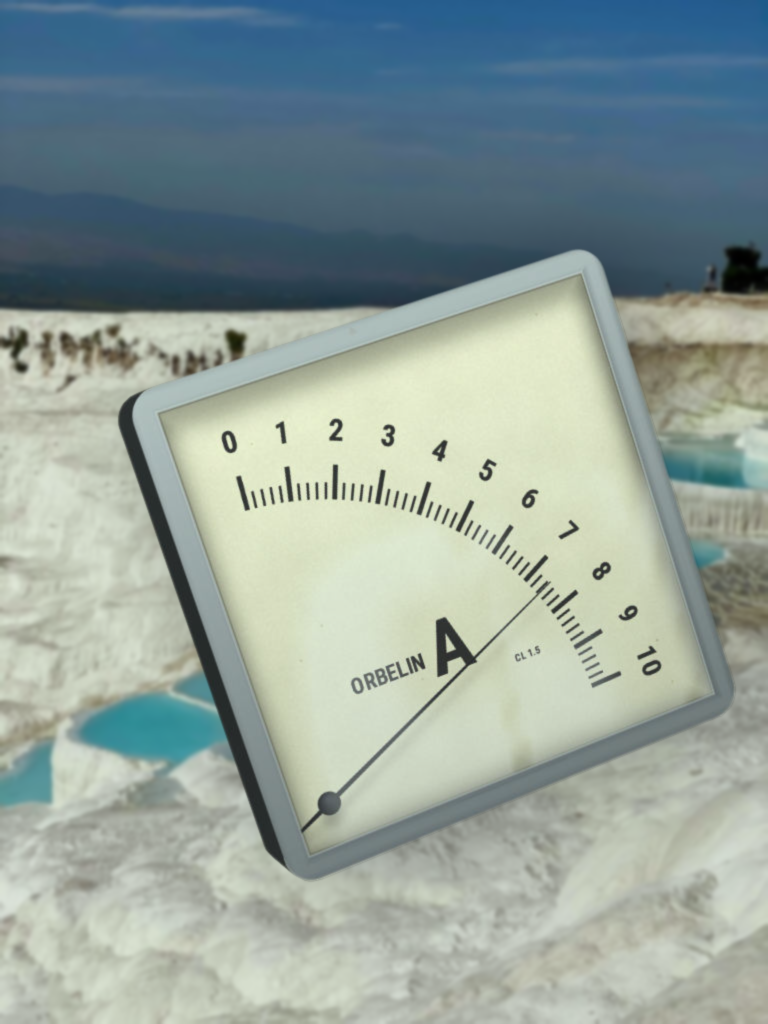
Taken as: 7.4,A
